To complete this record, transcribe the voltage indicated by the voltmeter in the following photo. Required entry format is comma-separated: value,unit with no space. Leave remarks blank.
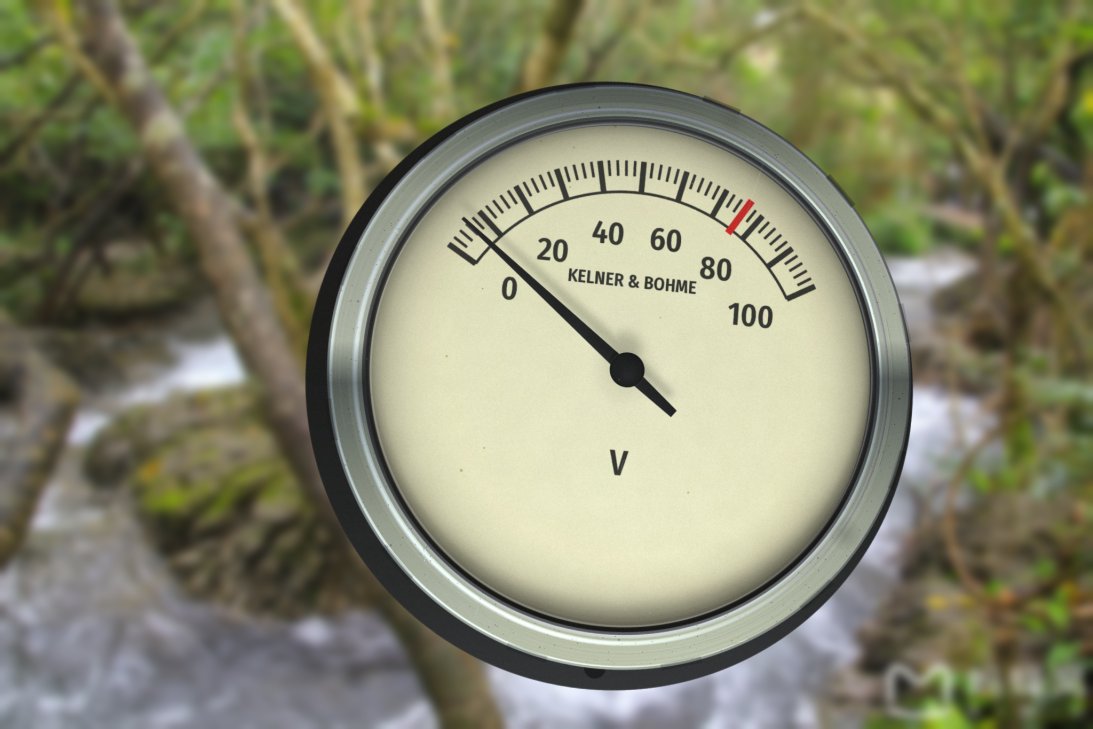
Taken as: 6,V
